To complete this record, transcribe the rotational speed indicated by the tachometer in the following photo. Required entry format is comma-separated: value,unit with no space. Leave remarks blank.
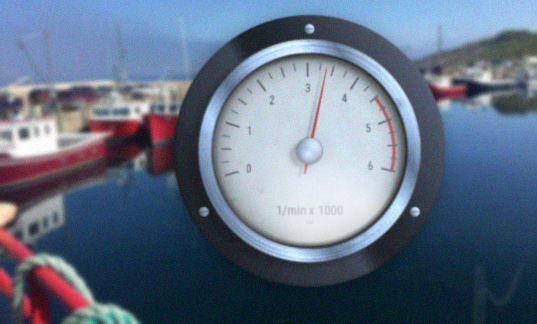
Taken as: 3375,rpm
